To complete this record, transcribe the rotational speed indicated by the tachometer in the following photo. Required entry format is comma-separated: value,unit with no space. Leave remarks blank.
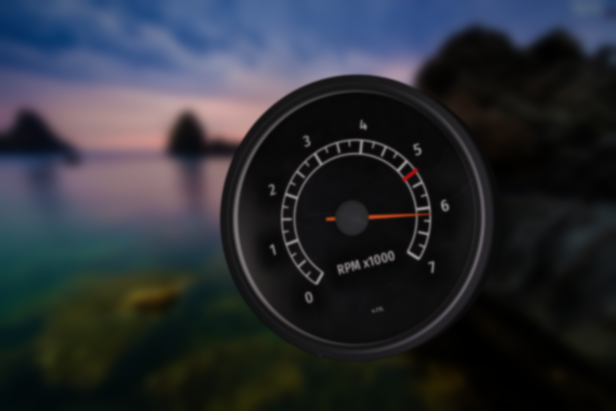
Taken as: 6125,rpm
